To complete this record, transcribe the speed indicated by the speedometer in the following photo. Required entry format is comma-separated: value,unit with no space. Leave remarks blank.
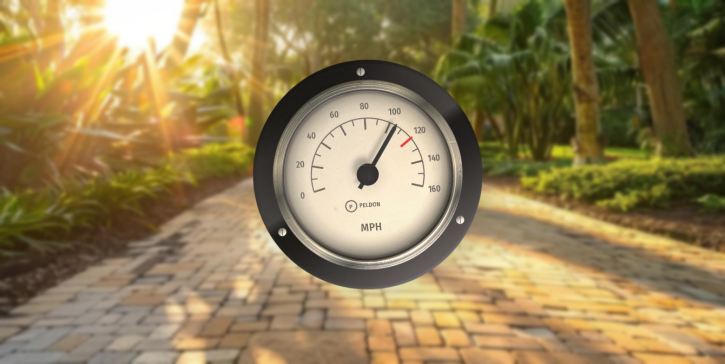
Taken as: 105,mph
